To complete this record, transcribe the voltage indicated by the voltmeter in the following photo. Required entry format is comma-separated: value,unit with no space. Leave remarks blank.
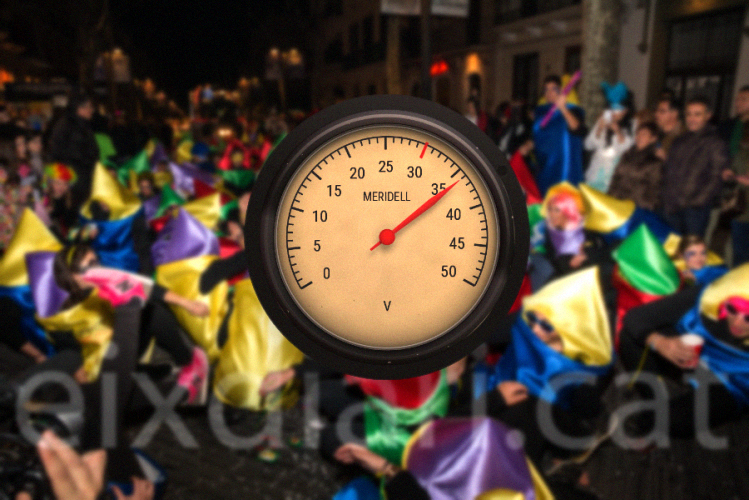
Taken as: 36,V
